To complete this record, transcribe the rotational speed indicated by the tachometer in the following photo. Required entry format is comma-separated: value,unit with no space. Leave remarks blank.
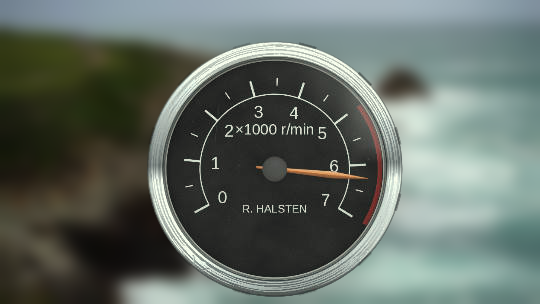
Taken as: 6250,rpm
